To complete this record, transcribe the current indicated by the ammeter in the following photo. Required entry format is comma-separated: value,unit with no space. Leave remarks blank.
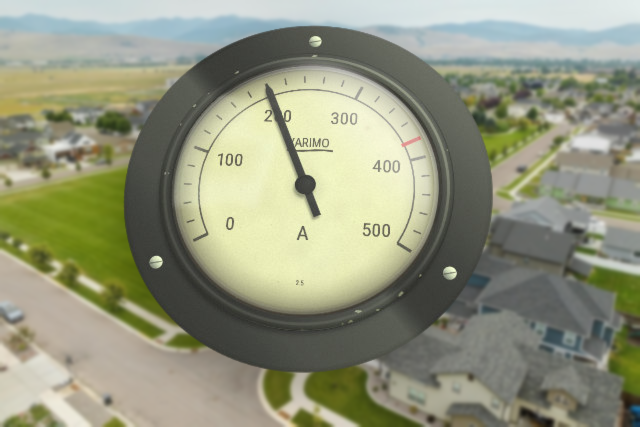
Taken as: 200,A
